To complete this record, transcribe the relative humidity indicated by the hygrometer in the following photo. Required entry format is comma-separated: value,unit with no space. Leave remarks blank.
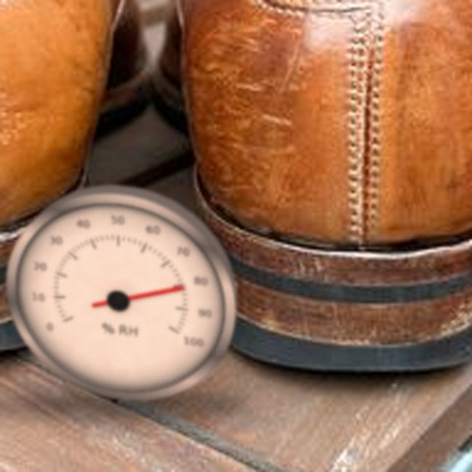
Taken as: 80,%
